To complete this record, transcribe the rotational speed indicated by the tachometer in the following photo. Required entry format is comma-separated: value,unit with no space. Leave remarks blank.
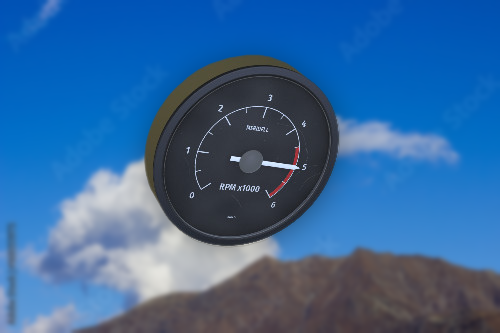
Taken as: 5000,rpm
